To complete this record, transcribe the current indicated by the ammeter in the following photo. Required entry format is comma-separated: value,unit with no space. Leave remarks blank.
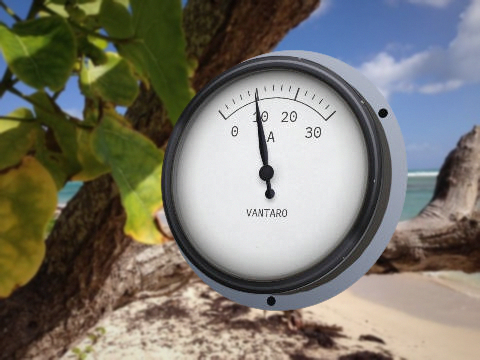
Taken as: 10,A
